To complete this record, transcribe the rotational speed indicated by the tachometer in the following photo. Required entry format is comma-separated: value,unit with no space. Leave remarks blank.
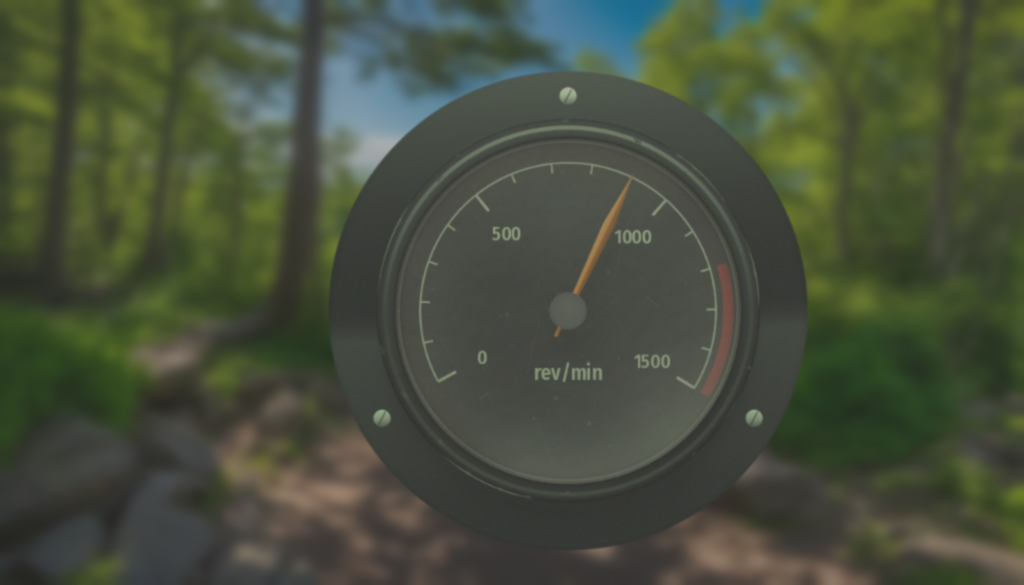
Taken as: 900,rpm
